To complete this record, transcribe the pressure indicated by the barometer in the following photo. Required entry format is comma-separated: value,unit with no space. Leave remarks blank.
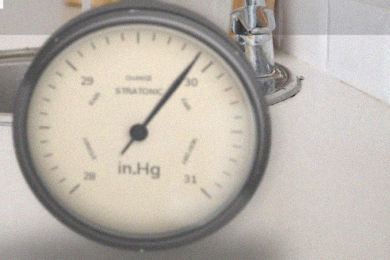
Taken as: 29.9,inHg
